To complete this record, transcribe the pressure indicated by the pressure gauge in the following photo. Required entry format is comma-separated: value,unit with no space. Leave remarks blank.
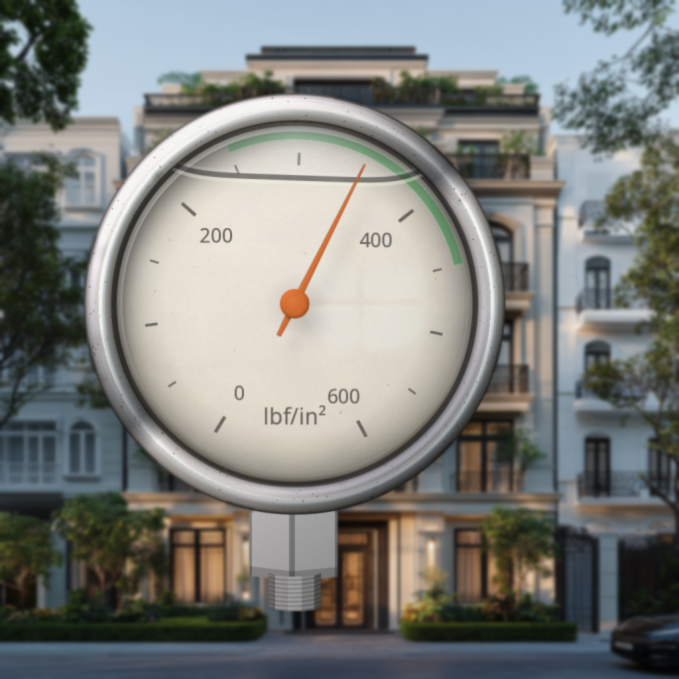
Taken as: 350,psi
